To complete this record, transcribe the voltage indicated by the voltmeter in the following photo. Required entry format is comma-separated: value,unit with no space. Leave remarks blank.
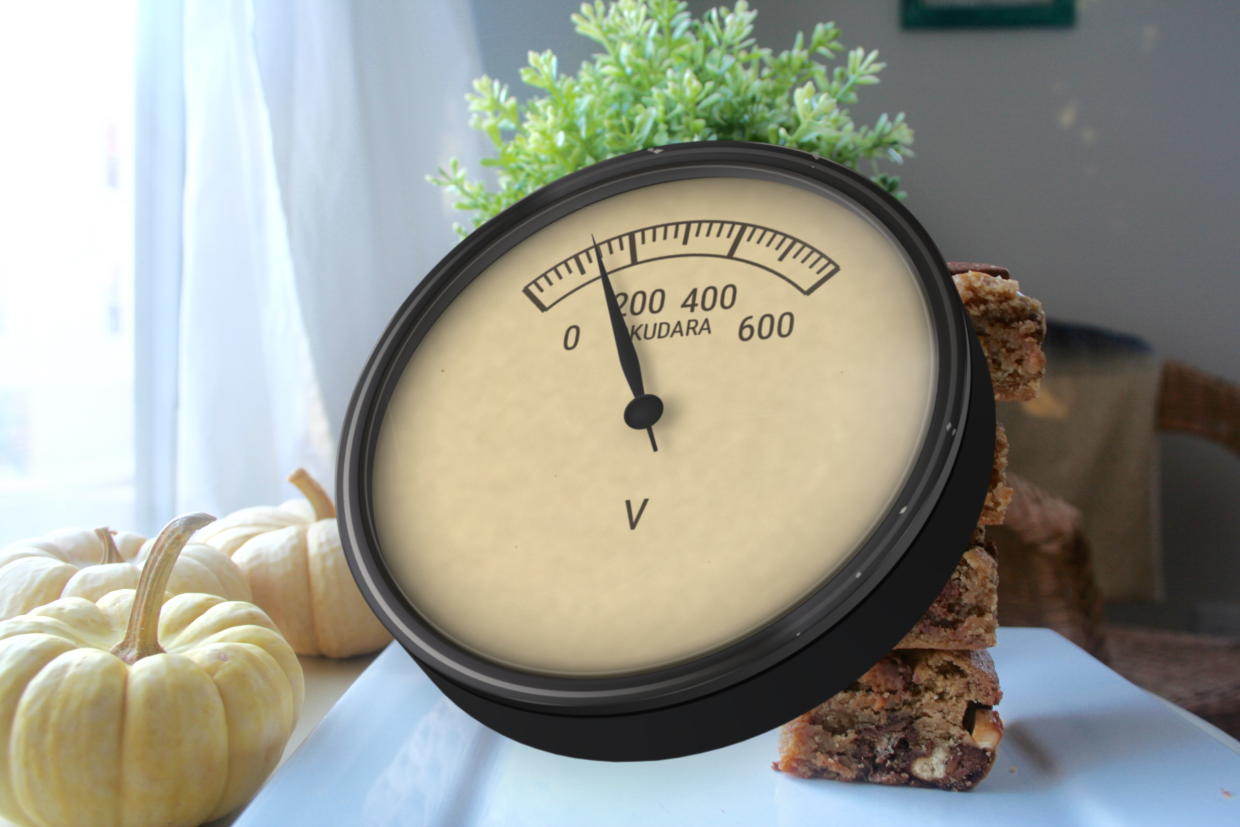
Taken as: 140,V
